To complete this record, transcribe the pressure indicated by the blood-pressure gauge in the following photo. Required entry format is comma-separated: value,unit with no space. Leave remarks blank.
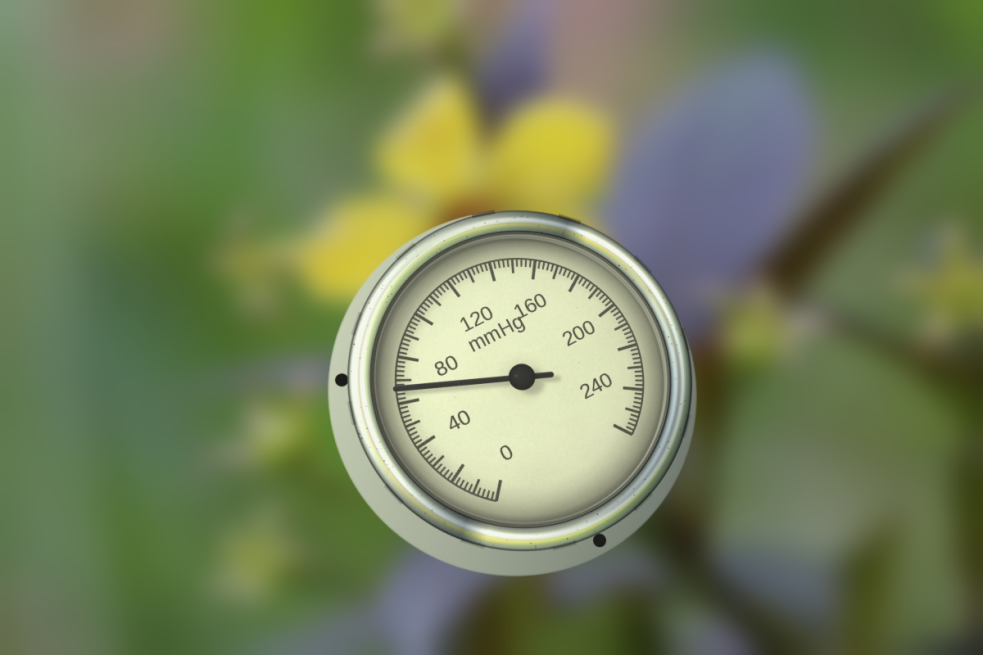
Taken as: 66,mmHg
